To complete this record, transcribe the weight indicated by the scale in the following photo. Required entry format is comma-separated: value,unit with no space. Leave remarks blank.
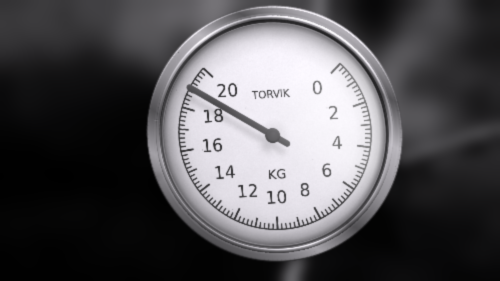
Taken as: 19,kg
